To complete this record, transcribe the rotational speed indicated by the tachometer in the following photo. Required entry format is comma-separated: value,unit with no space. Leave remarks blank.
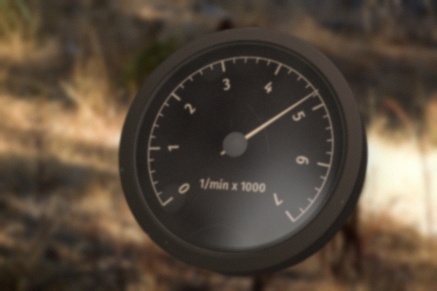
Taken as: 4800,rpm
